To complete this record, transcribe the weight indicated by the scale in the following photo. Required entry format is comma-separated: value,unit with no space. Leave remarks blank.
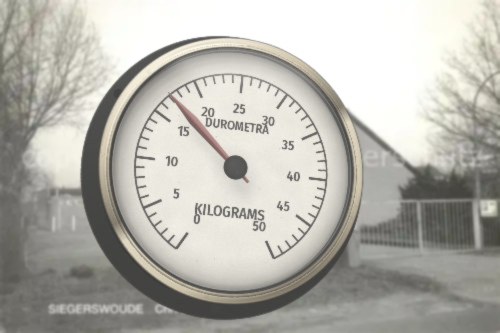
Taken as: 17,kg
